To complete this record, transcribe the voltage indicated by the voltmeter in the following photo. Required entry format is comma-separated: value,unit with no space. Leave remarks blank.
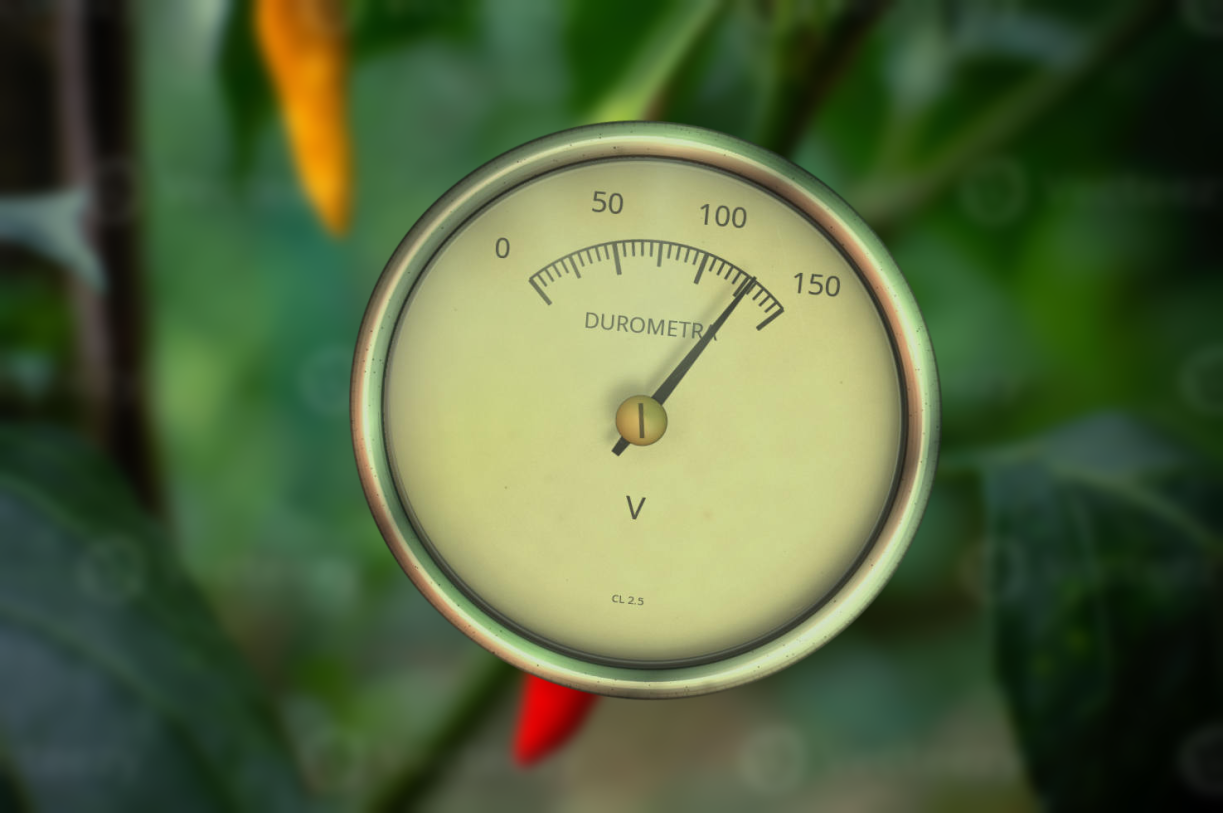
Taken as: 127.5,V
